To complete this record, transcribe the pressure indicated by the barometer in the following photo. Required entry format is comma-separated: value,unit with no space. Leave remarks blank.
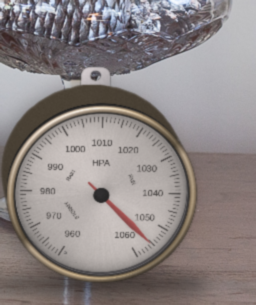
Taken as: 1055,hPa
